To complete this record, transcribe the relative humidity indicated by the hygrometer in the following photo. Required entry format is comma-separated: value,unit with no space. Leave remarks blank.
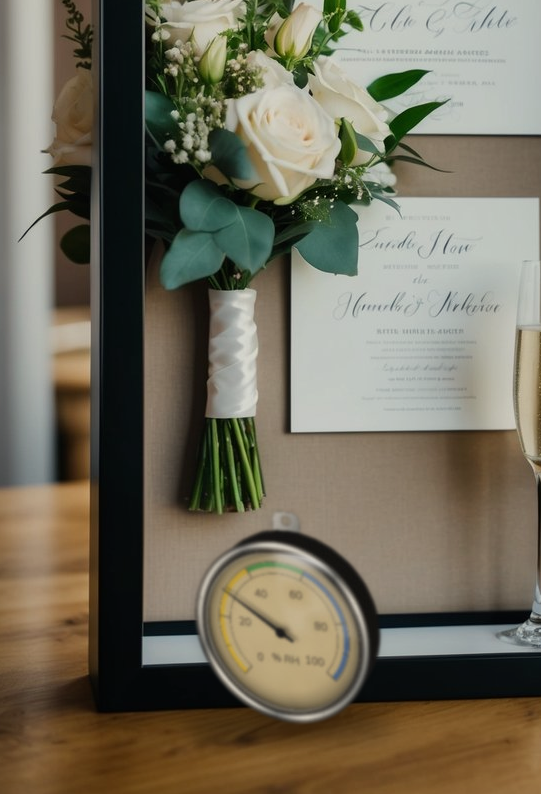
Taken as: 30,%
